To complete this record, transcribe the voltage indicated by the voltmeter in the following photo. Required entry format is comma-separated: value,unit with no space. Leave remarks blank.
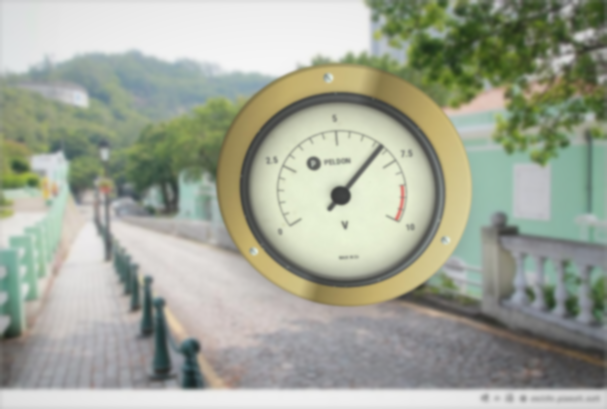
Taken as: 6.75,V
